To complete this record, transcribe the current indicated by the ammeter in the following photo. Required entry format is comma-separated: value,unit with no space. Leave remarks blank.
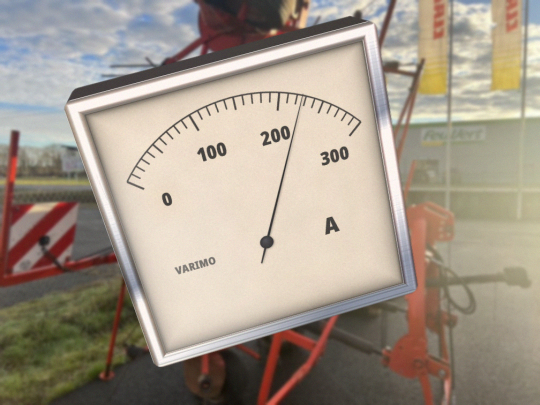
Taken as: 225,A
